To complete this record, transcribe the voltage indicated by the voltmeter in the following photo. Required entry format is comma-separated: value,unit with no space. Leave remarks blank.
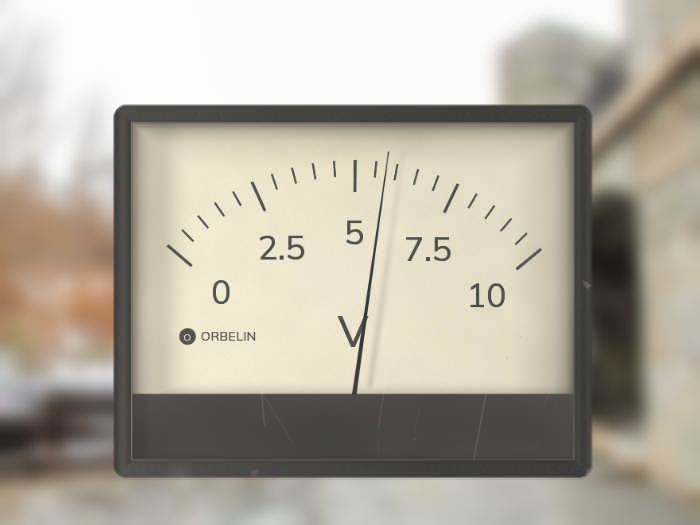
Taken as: 5.75,V
